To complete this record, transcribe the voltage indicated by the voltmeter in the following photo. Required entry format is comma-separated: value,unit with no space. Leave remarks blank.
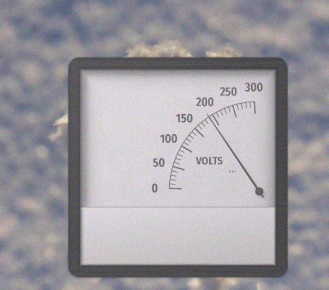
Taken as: 190,V
